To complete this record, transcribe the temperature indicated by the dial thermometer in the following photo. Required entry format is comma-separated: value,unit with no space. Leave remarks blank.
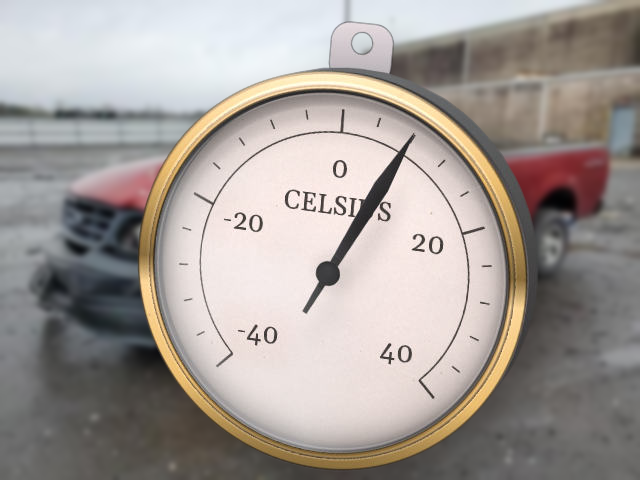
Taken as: 8,°C
